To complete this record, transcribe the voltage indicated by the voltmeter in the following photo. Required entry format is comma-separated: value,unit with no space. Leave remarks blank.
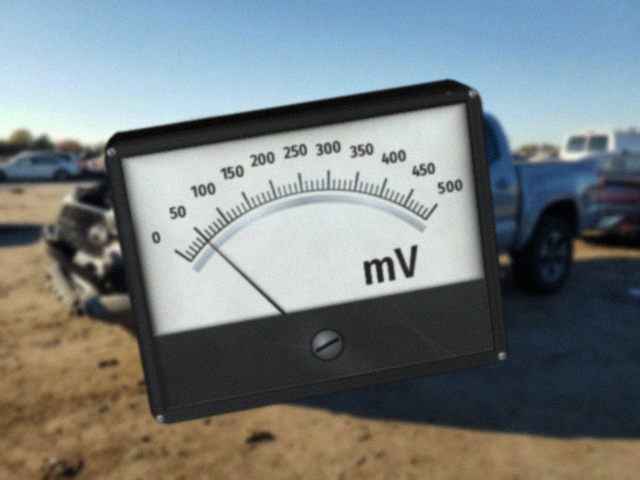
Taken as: 50,mV
